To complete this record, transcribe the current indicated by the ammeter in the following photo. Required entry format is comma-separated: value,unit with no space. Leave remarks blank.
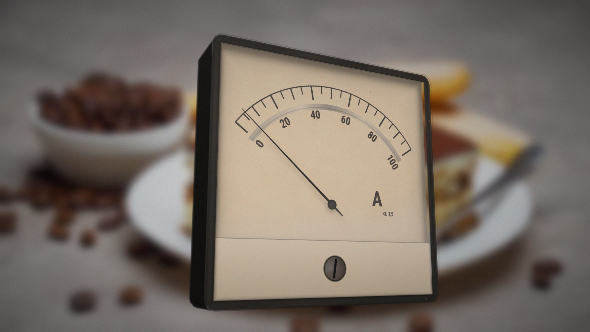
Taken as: 5,A
